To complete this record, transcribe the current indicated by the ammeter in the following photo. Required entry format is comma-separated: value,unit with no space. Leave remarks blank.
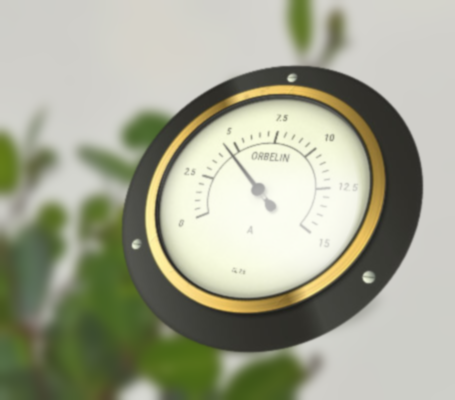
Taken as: 4.5,A
